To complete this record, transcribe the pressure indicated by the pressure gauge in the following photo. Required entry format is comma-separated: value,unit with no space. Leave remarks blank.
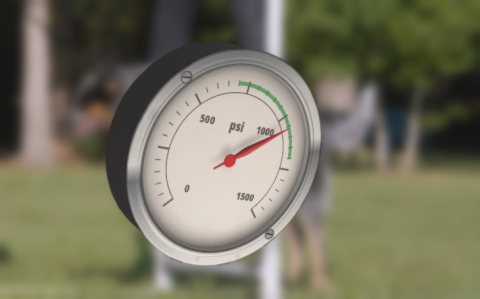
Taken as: 1050,psi
